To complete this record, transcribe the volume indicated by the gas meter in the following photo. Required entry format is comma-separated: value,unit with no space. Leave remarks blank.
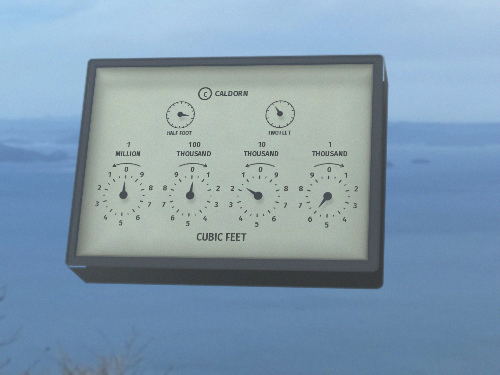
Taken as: 1600,ft³
